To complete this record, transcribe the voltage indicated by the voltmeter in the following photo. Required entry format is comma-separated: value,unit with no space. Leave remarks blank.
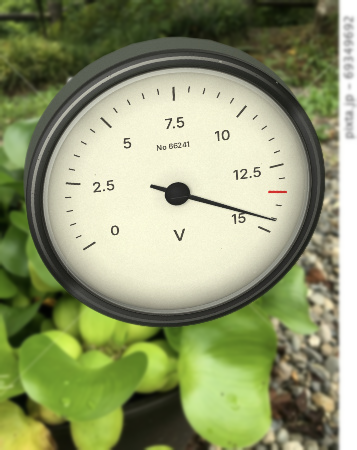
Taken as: 14.5,V
